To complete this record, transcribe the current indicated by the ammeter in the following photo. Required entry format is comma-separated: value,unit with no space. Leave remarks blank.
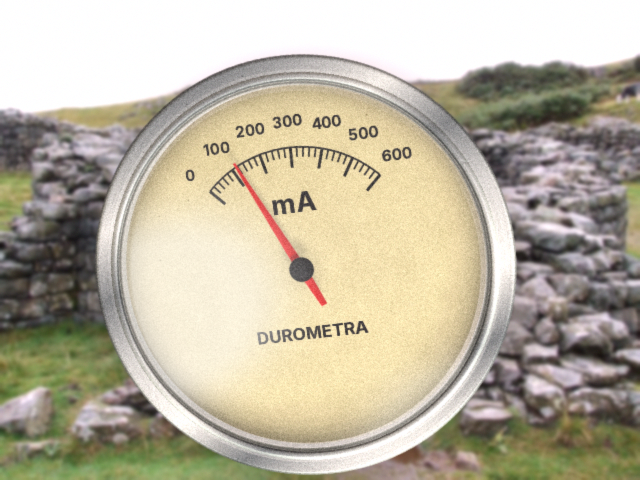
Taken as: 120,mA
